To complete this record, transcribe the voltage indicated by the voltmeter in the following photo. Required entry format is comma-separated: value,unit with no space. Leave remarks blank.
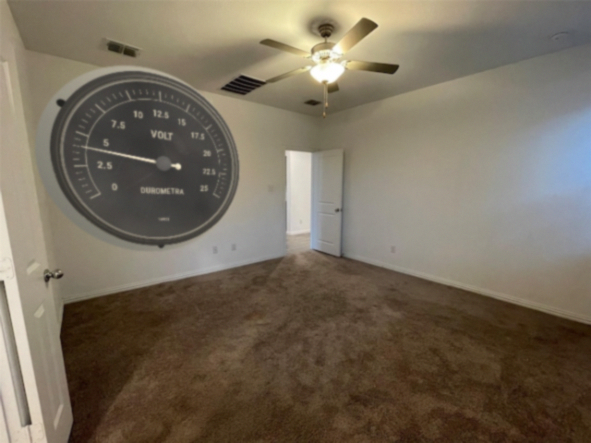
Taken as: 4,V
